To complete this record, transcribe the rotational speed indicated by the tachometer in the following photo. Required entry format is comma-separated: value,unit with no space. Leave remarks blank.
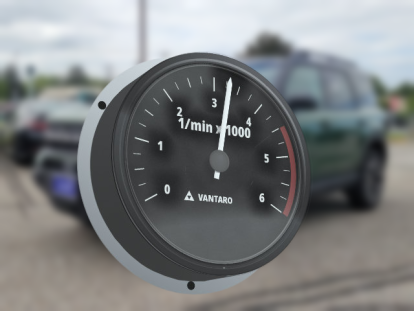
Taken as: 3250,rpm
